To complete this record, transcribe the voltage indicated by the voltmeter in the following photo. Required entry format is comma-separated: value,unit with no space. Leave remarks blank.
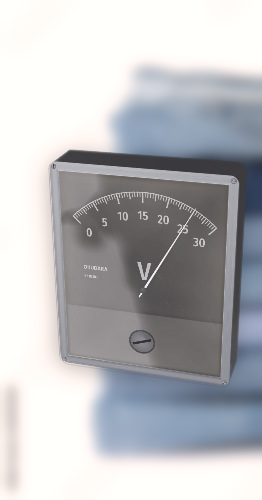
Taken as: 25,V
